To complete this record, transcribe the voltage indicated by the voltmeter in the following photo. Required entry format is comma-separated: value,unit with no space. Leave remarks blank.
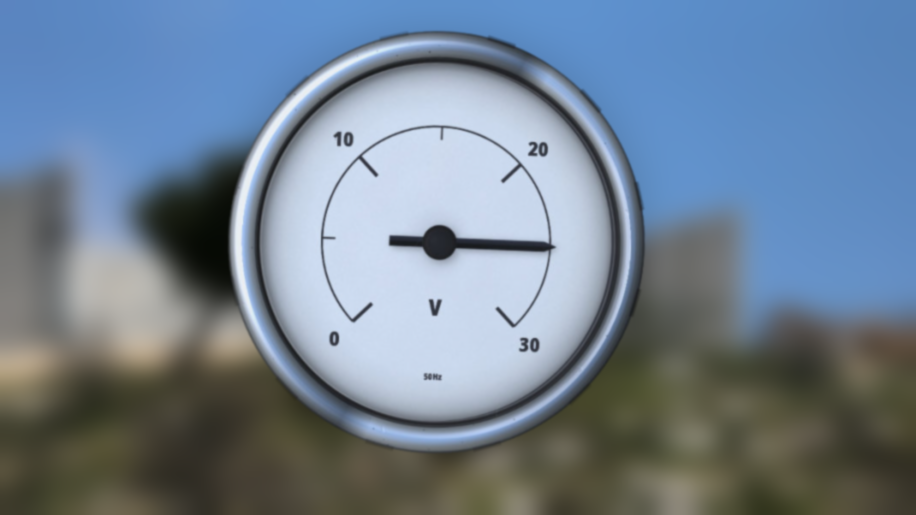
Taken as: 25,V
